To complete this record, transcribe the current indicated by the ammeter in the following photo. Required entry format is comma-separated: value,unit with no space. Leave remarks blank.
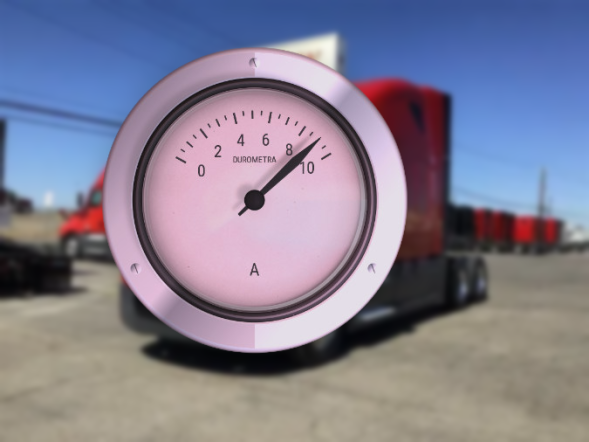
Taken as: 9,A
